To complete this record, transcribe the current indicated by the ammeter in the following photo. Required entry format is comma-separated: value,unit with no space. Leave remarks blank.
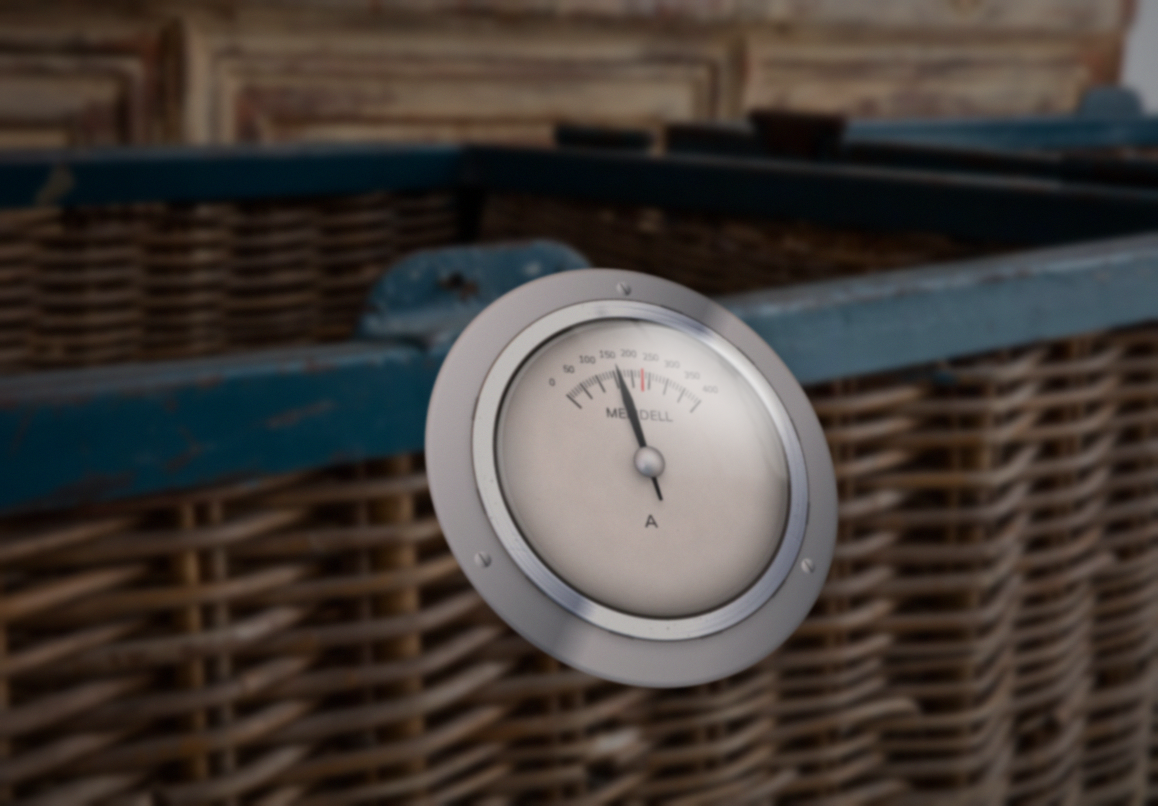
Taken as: 150,A
